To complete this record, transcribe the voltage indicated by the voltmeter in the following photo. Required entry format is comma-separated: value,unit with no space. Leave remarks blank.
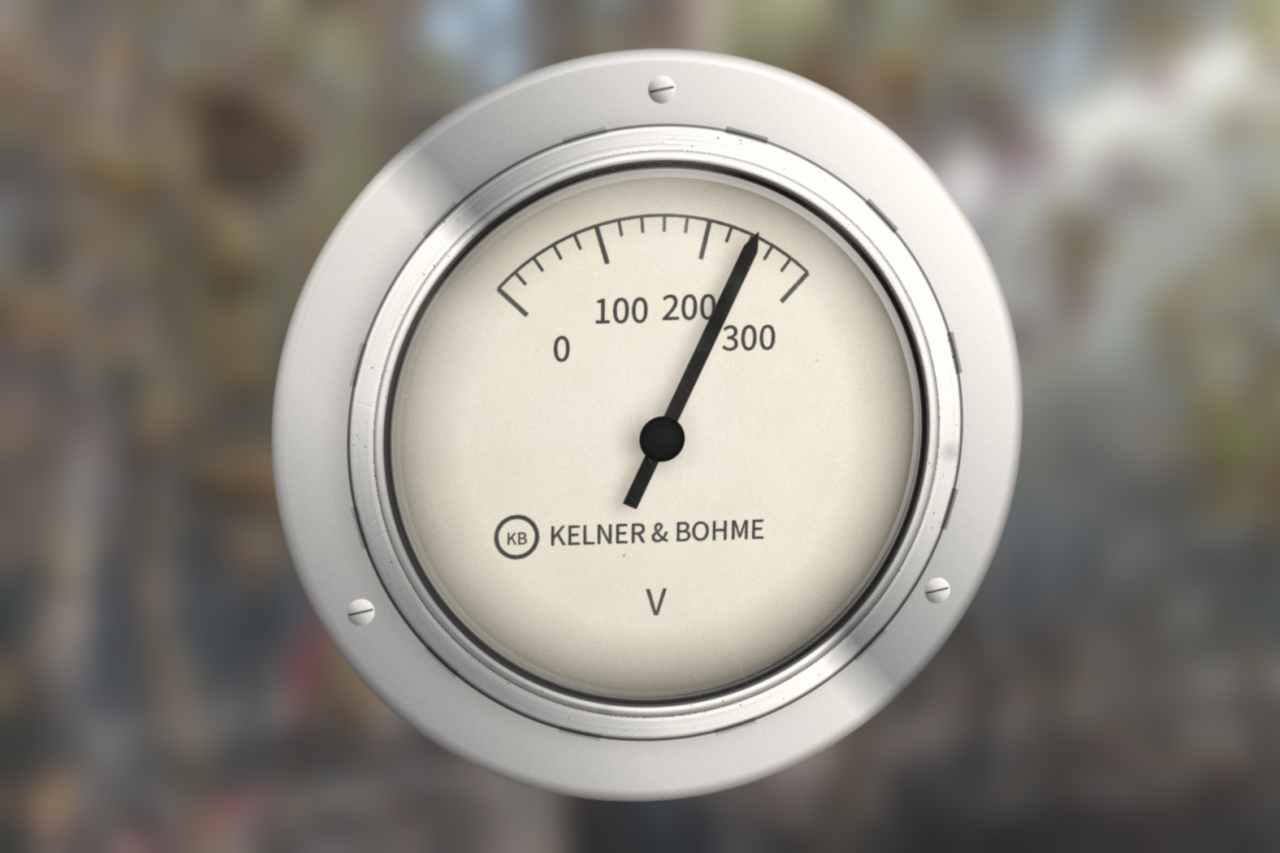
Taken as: 240,V
